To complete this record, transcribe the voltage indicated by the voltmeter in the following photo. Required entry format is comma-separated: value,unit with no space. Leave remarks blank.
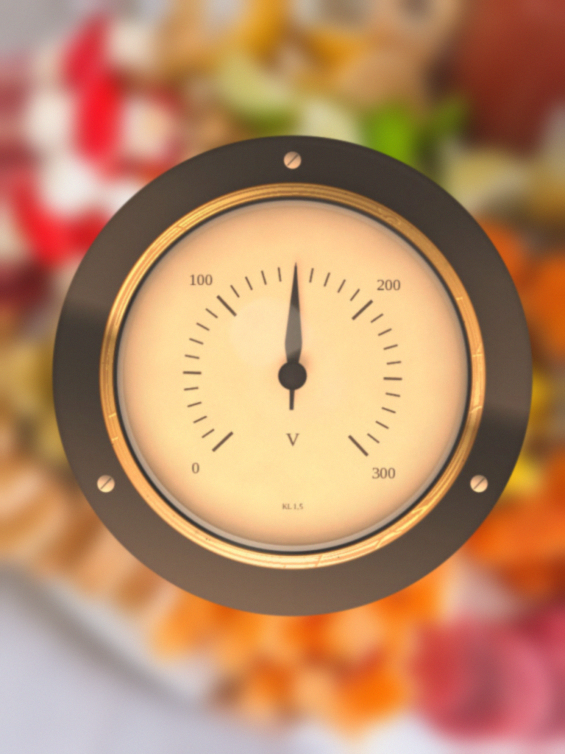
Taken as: 150,V
